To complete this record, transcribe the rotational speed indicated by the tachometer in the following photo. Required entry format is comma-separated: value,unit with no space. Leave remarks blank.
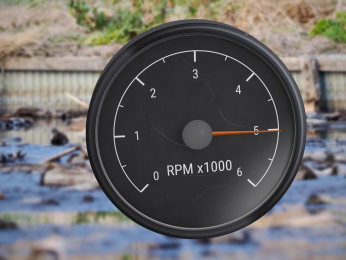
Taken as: 5000,rpm
